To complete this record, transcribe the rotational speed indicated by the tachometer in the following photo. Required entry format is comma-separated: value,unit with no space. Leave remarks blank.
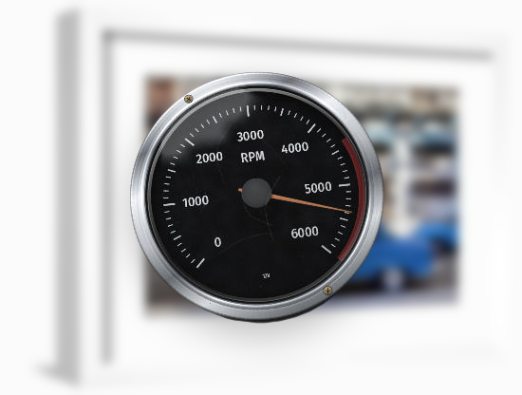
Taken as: 5400,rpm
